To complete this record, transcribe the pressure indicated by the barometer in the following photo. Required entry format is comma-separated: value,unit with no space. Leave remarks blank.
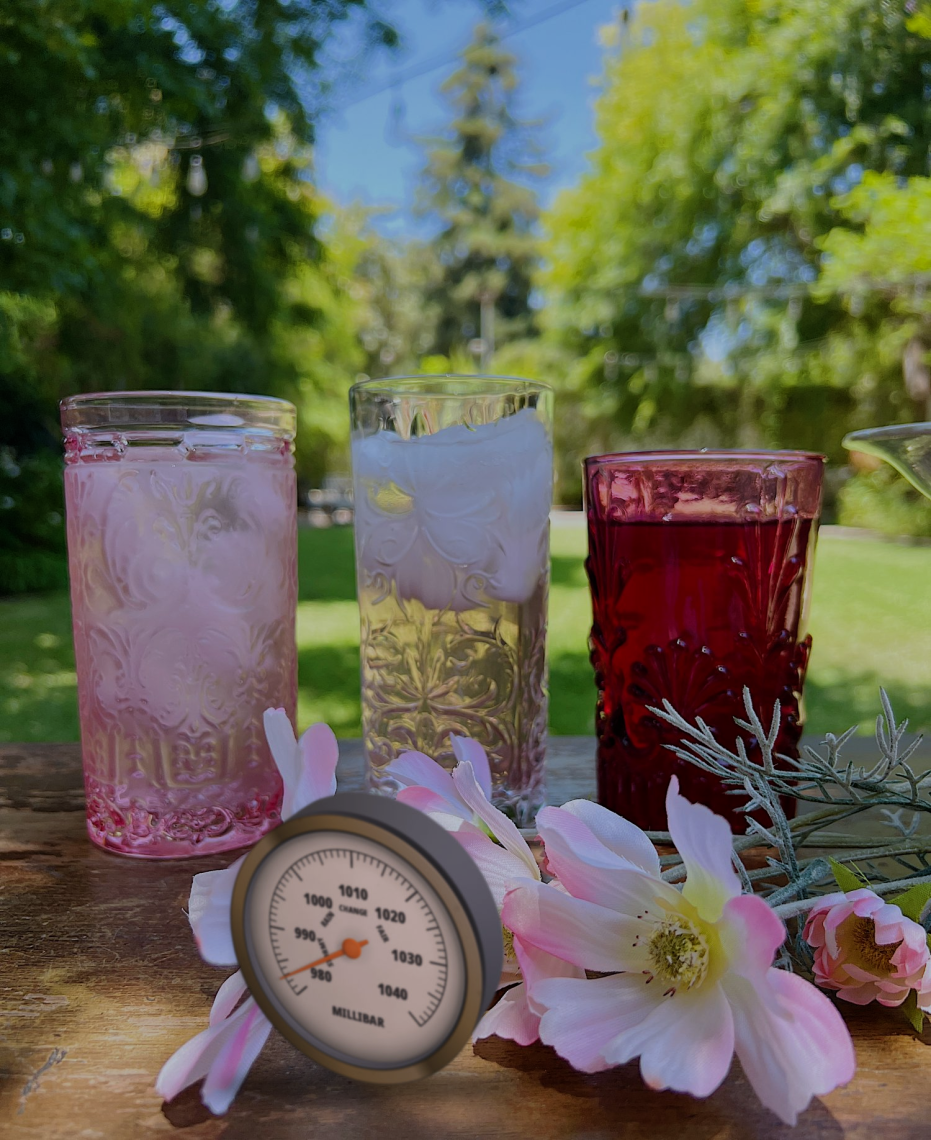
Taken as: 983,mbar
